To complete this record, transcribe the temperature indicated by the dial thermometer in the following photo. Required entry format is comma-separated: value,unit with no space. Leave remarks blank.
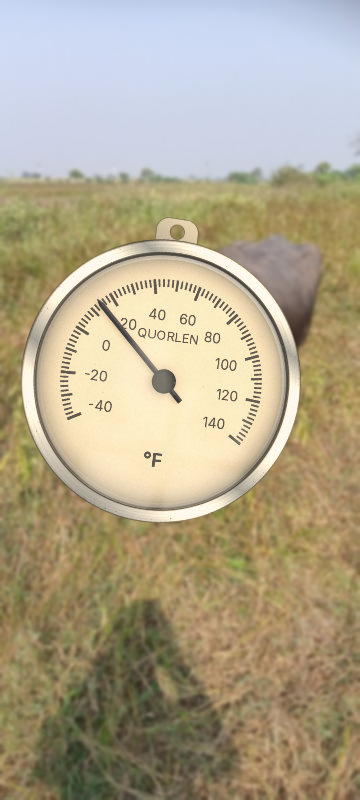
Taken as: 14,°F
